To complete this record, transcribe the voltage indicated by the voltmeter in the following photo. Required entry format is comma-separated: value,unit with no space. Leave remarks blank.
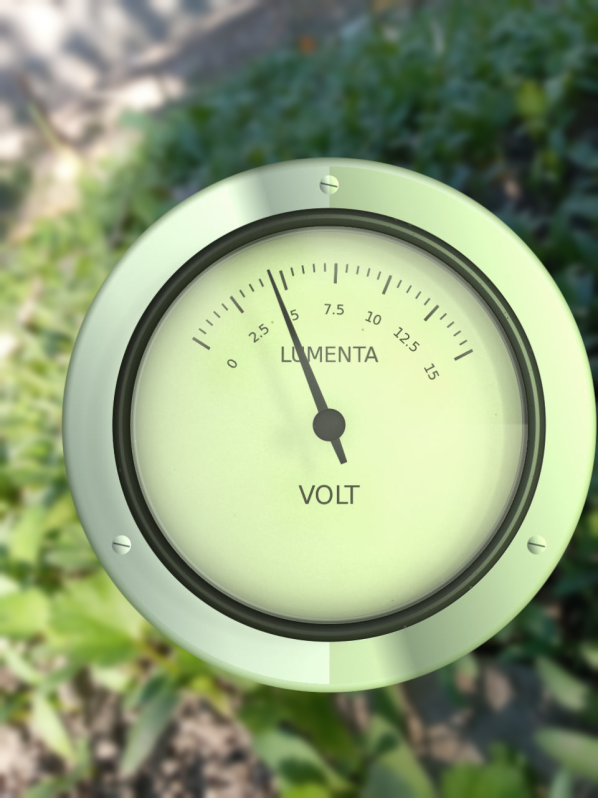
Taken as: 4.5,V
